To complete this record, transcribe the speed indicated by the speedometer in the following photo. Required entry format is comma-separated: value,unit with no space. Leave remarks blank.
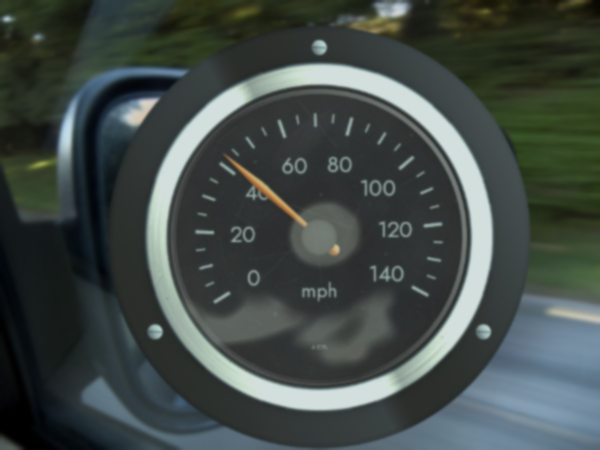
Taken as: 42.5,mph
